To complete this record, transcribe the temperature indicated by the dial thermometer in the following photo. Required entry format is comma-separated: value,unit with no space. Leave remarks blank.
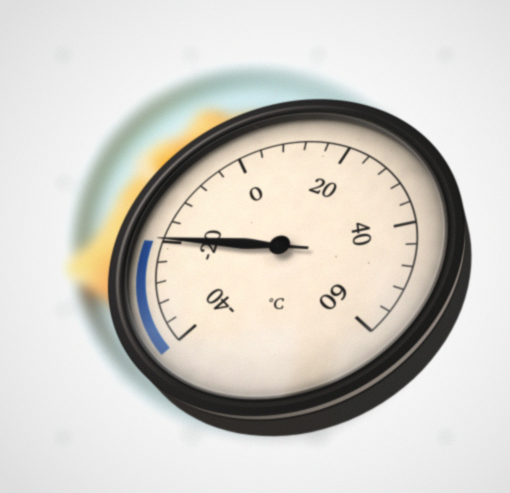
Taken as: -20,°C
